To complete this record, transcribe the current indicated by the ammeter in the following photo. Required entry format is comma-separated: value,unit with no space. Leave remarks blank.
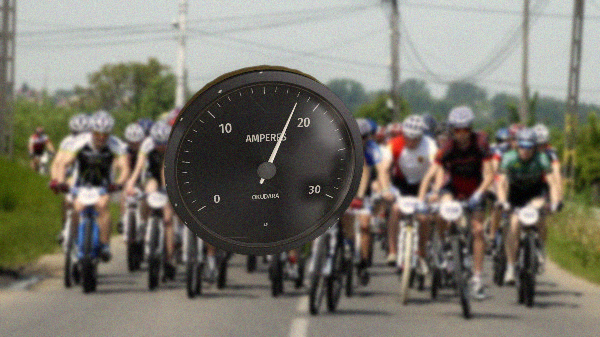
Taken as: 18,A
